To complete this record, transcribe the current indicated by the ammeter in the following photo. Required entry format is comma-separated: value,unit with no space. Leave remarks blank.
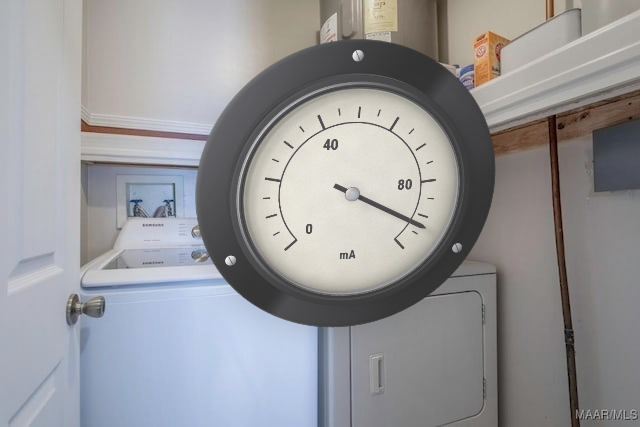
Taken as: 92.5,mA
